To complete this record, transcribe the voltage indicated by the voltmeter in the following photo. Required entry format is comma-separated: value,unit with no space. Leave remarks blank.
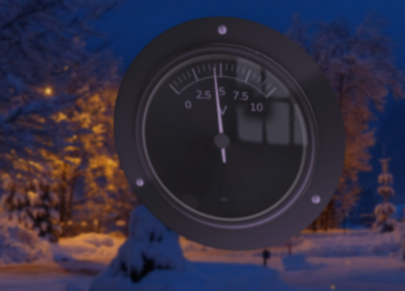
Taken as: 4.5,V
